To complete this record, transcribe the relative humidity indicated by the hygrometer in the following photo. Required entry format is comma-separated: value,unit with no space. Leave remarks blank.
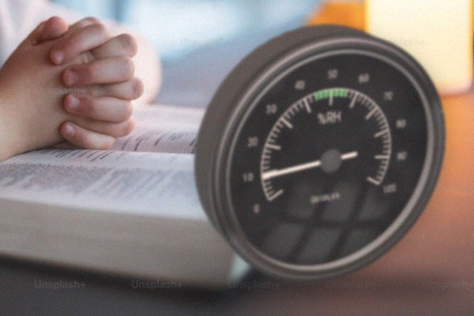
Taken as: 10,%
